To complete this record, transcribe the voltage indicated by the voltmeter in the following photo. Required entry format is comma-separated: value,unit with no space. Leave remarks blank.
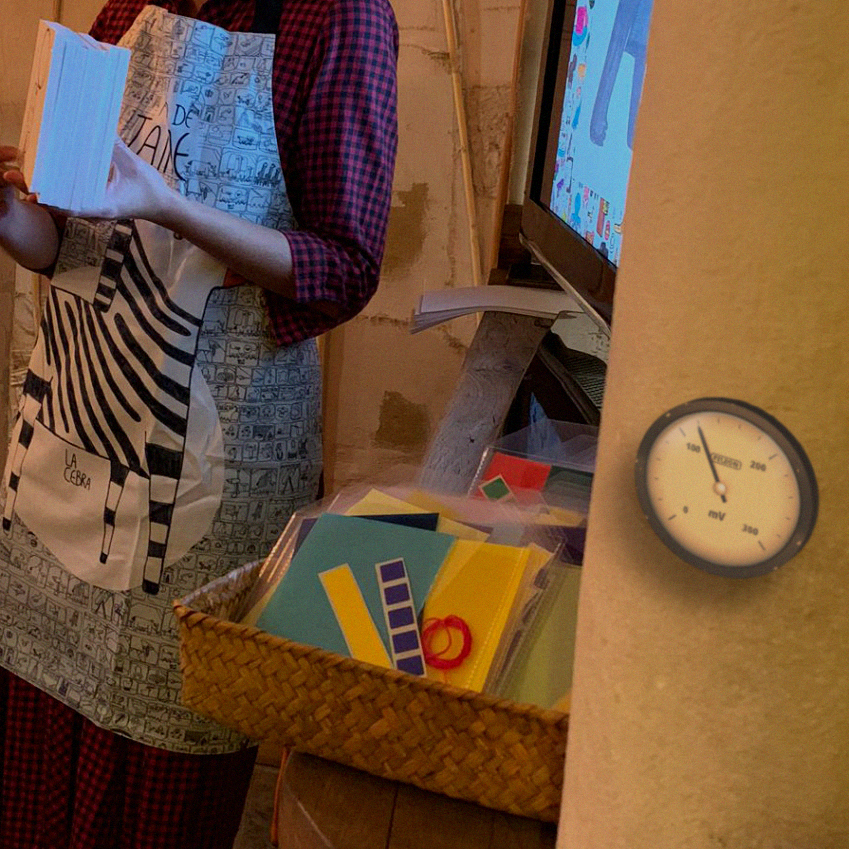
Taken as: 120,mV
